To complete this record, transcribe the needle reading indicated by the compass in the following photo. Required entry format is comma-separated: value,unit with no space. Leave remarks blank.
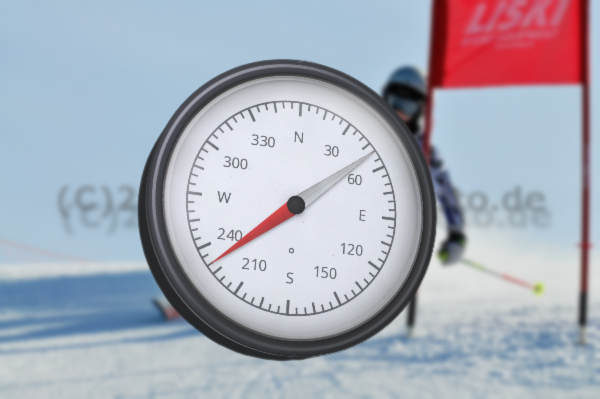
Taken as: 230,°
